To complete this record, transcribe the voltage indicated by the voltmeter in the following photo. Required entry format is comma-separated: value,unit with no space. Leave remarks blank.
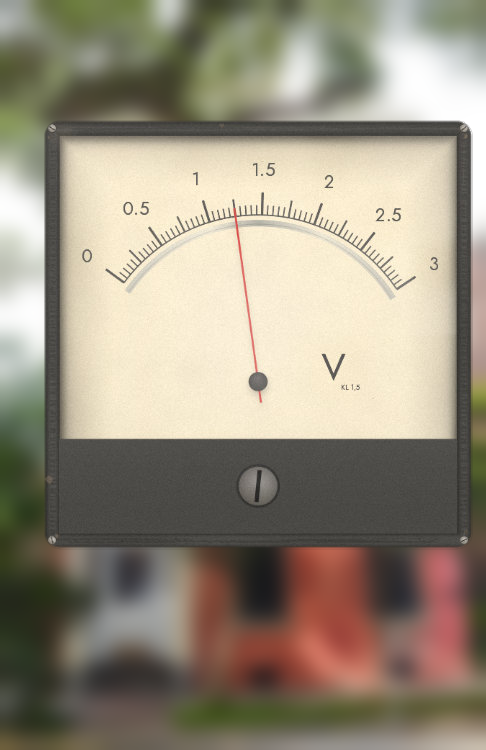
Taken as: 1.25,V
